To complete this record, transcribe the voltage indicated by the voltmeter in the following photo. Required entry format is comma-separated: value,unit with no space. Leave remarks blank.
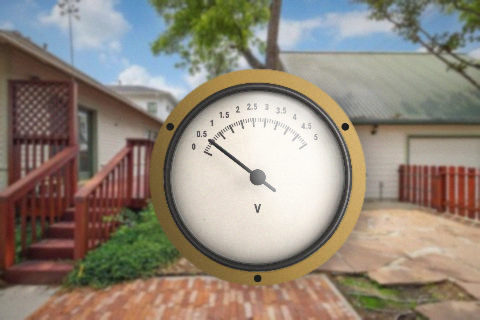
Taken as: 0.5,V
